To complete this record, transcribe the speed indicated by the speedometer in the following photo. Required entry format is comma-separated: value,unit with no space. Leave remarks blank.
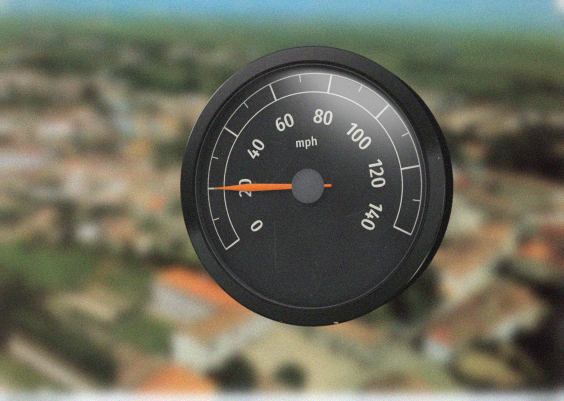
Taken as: 20,mph
